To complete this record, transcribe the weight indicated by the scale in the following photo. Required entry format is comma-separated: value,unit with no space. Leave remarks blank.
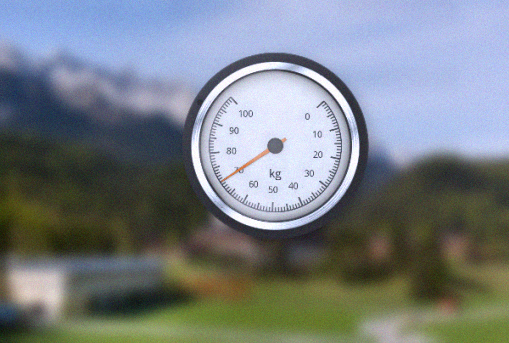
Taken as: 70,kg
